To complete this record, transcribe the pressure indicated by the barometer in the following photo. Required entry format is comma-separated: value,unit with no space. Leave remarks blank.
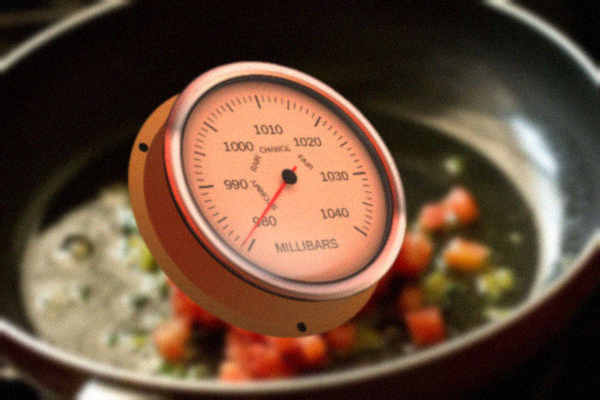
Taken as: 981,mbar
